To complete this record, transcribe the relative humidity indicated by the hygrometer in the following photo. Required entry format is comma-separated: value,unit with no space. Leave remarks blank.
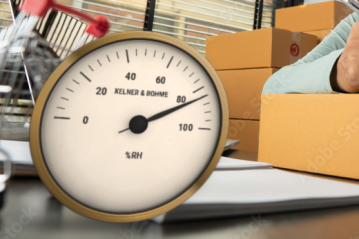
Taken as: 84,%
